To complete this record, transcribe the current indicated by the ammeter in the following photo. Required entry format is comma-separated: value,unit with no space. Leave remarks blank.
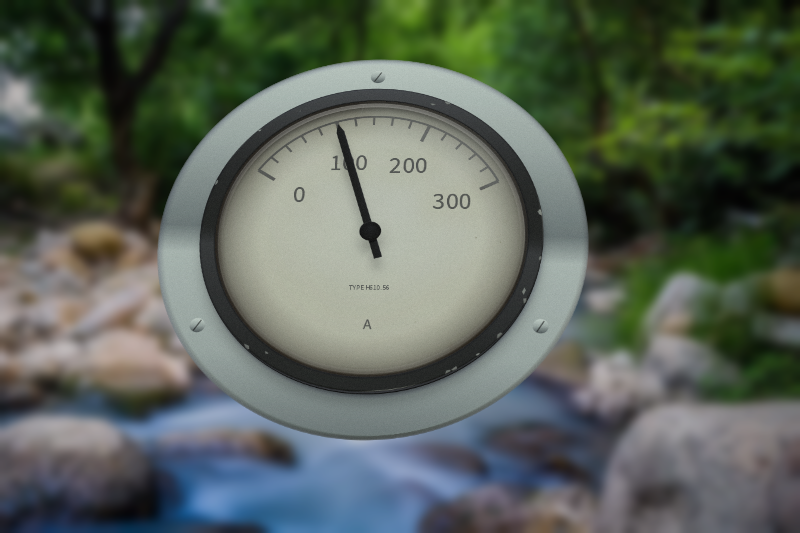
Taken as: 100,A
